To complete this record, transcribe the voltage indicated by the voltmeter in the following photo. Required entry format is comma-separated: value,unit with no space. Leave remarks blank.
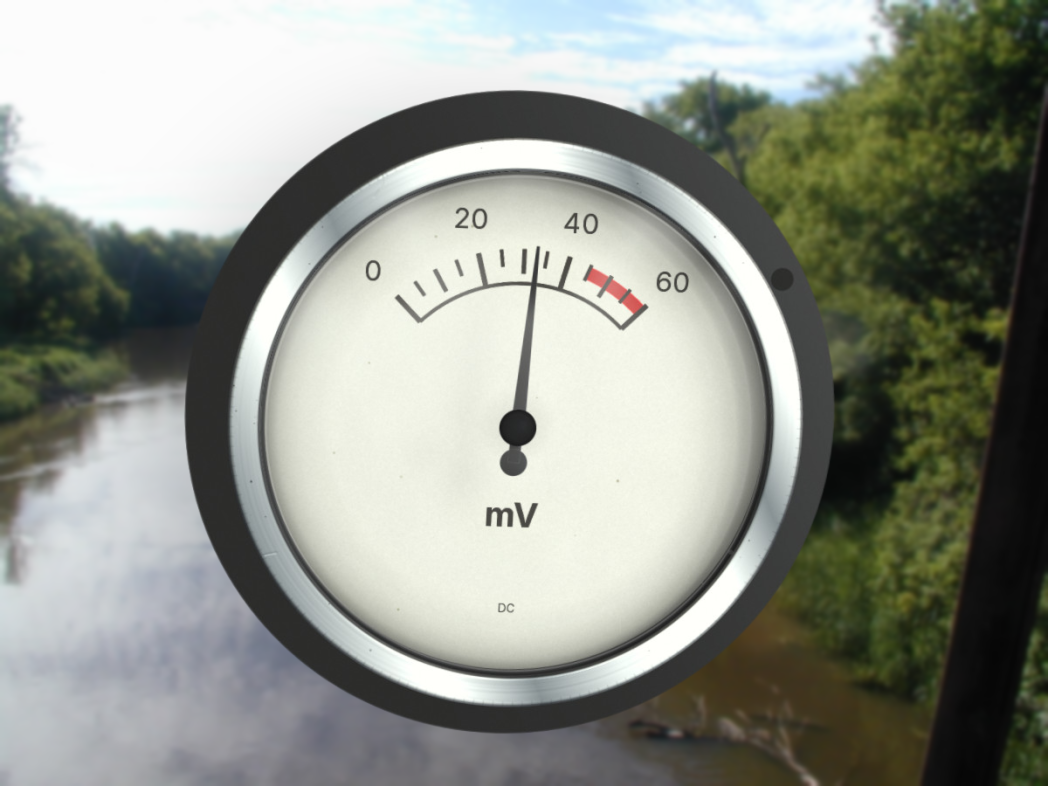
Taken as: 32.5,mV
